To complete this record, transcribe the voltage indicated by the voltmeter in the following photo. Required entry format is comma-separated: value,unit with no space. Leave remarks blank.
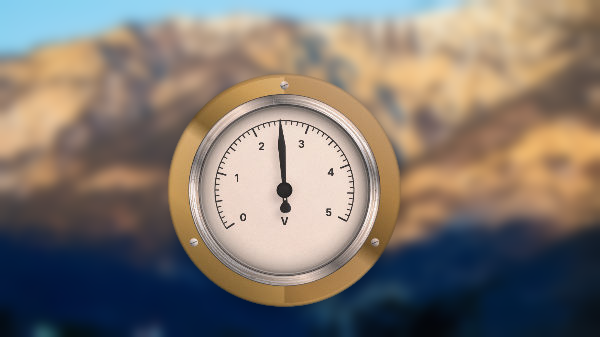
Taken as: 2.5,V
